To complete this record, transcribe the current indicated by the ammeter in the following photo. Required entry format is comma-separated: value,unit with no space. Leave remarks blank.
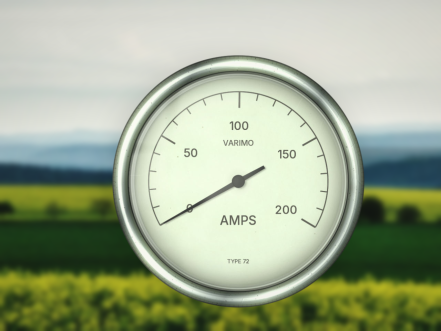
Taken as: 0,A
